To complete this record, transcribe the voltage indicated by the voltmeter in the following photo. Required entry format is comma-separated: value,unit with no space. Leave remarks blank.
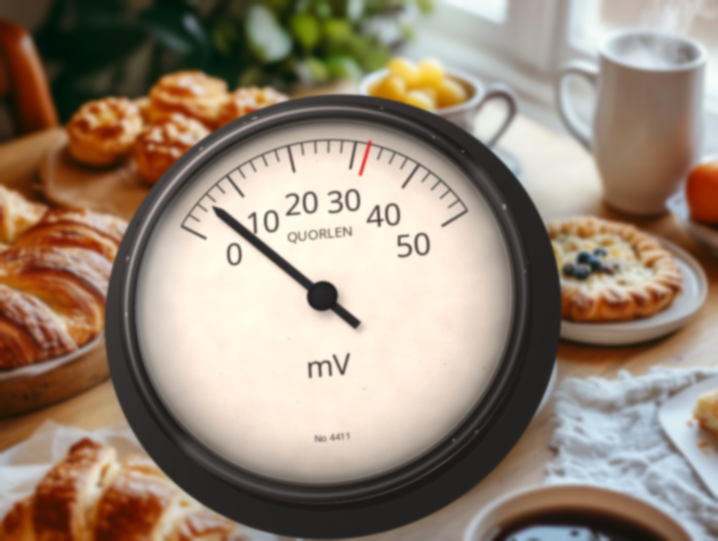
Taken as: 5,mV
